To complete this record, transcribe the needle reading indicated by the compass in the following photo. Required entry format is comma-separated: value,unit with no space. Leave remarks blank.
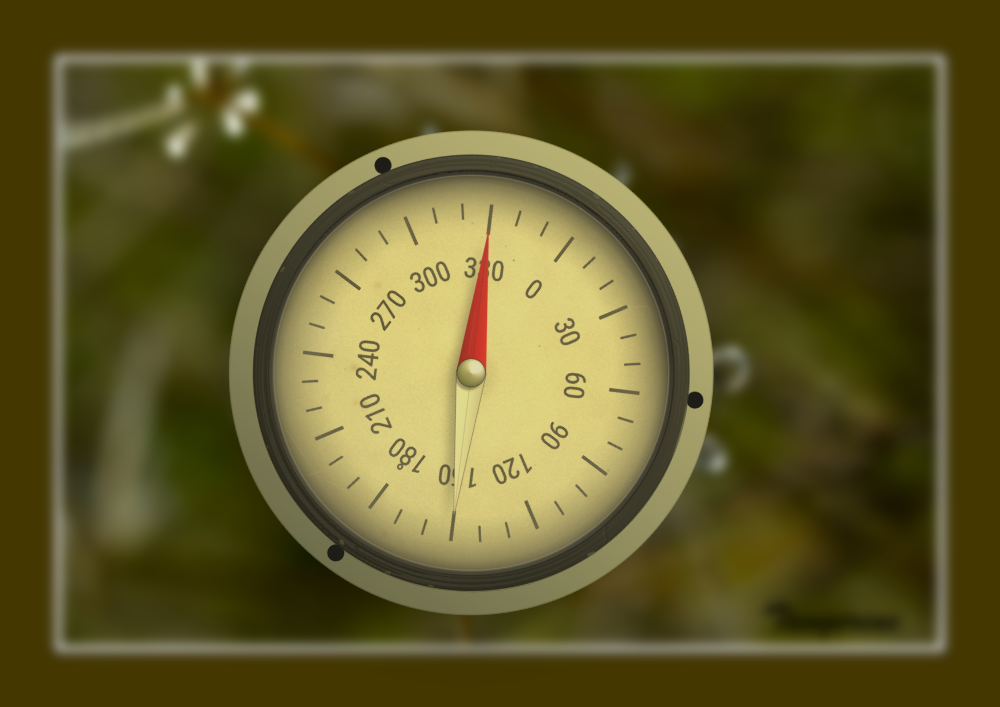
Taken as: 330,°
